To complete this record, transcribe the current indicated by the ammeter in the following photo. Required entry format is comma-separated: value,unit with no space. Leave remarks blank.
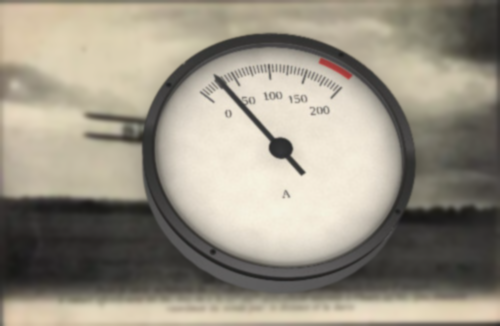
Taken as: 25,A
